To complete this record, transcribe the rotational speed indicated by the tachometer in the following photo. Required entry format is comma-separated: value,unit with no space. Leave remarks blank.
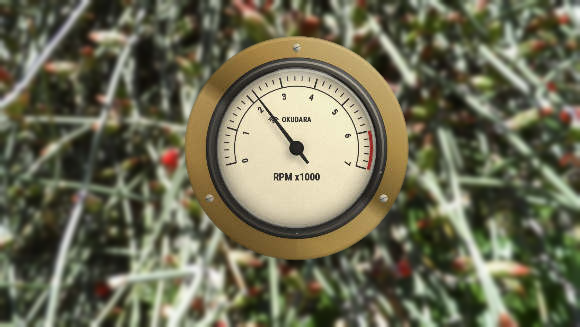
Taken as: 2200,rpm
